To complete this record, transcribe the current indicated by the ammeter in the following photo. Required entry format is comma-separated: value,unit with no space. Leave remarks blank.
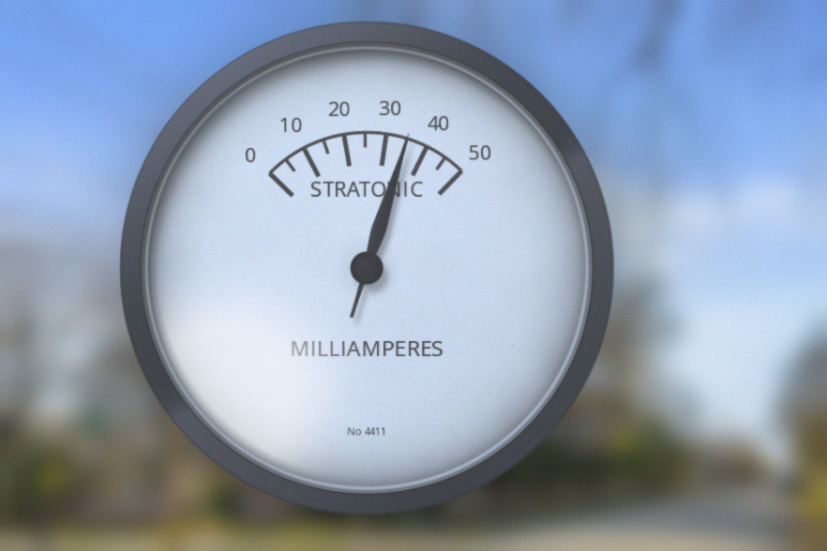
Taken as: 35,mA
